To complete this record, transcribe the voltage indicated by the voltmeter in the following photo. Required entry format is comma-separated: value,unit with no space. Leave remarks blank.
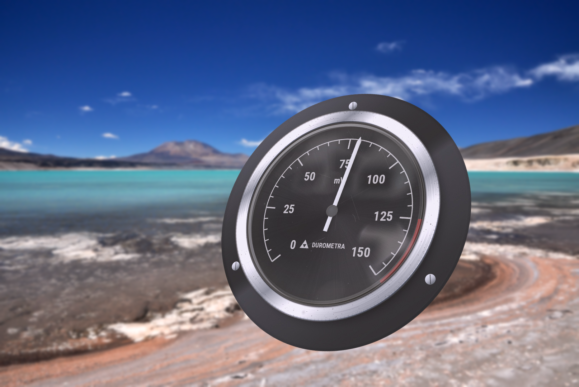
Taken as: 80,mV
